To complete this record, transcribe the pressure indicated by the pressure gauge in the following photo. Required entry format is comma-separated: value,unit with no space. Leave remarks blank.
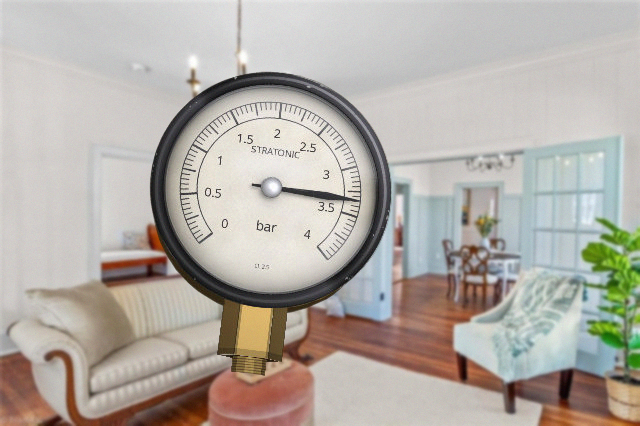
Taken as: 3.35,bar
